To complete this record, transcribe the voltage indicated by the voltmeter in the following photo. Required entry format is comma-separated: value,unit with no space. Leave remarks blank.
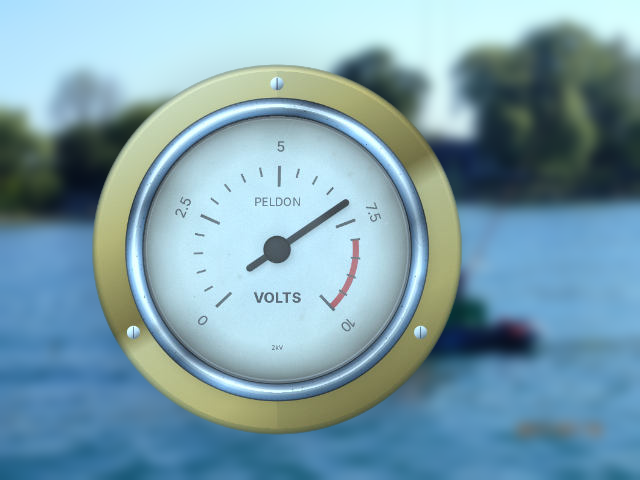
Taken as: 7,V
